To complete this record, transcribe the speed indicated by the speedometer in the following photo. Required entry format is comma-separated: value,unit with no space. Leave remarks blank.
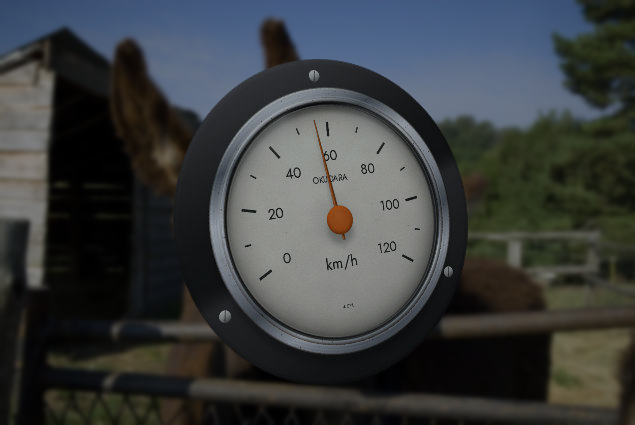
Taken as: 55,km/h
